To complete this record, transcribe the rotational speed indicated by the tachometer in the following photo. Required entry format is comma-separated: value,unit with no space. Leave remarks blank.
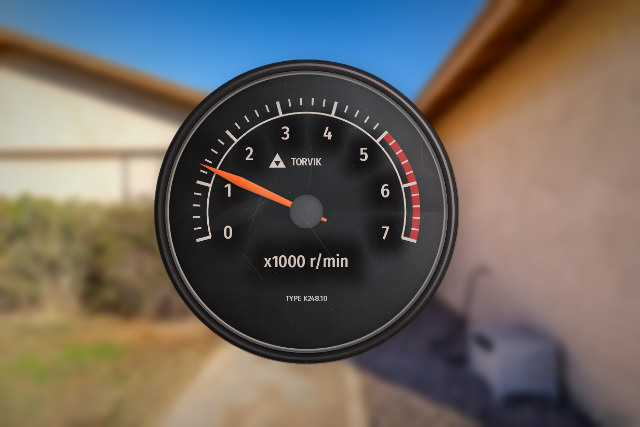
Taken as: 1300,rpm
